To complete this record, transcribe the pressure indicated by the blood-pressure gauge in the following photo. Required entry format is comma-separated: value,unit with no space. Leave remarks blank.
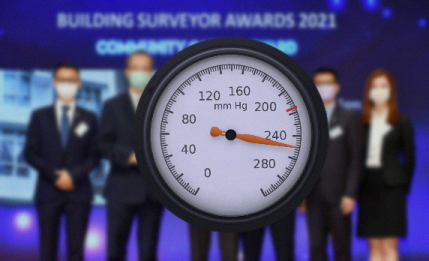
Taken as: 250,mmHg
